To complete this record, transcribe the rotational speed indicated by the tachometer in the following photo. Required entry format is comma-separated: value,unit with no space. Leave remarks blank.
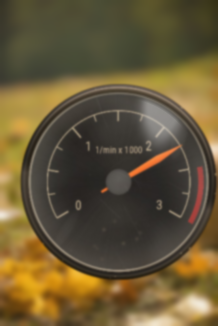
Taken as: 2250,rpm
